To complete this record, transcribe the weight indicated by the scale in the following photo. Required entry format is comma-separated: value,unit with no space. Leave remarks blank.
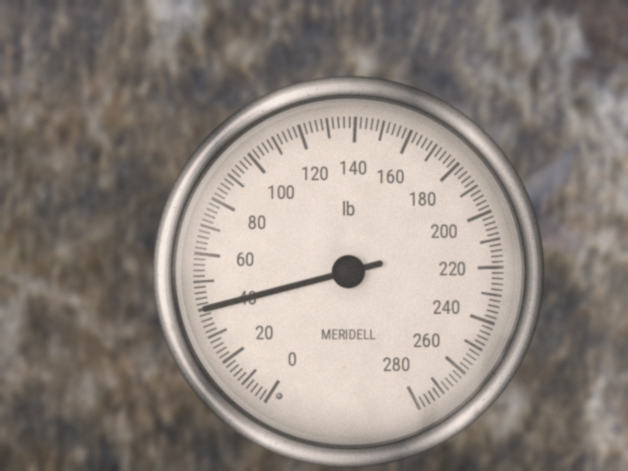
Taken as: 40,lb
